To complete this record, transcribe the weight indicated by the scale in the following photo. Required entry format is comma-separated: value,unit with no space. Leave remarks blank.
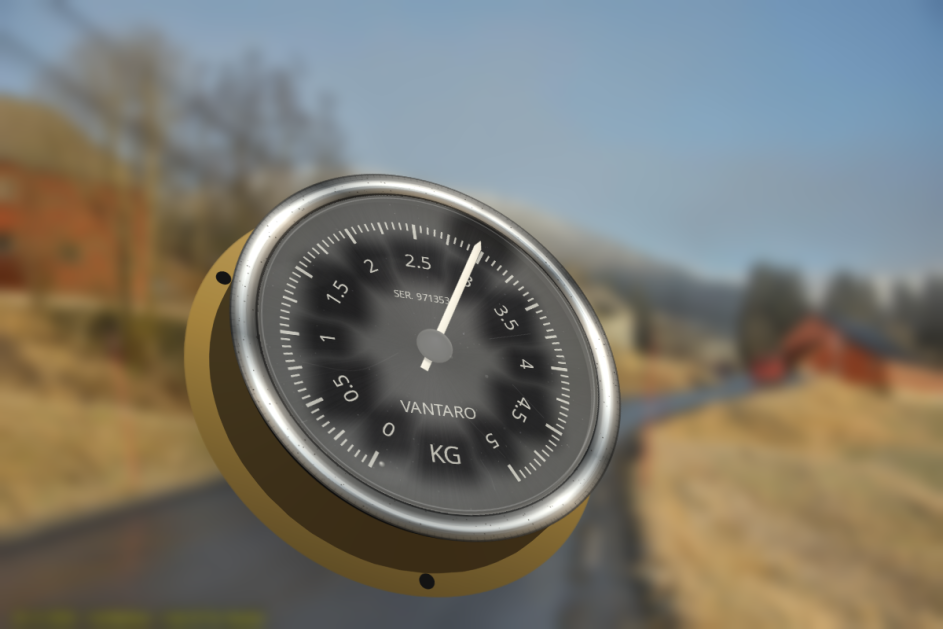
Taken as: 2.95,kg
